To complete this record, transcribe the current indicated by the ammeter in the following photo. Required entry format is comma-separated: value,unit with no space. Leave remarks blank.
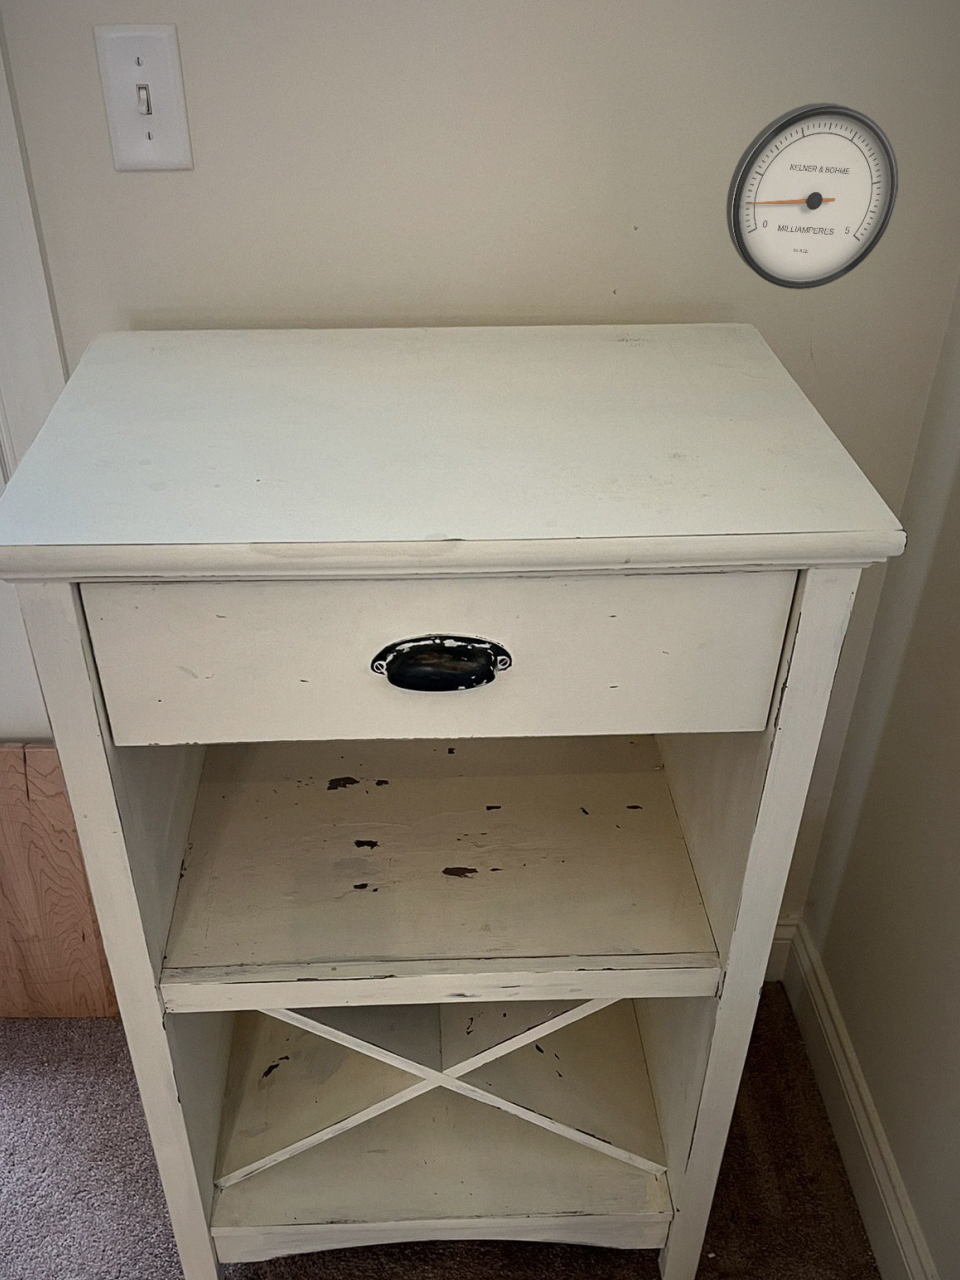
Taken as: 0.5,mA
